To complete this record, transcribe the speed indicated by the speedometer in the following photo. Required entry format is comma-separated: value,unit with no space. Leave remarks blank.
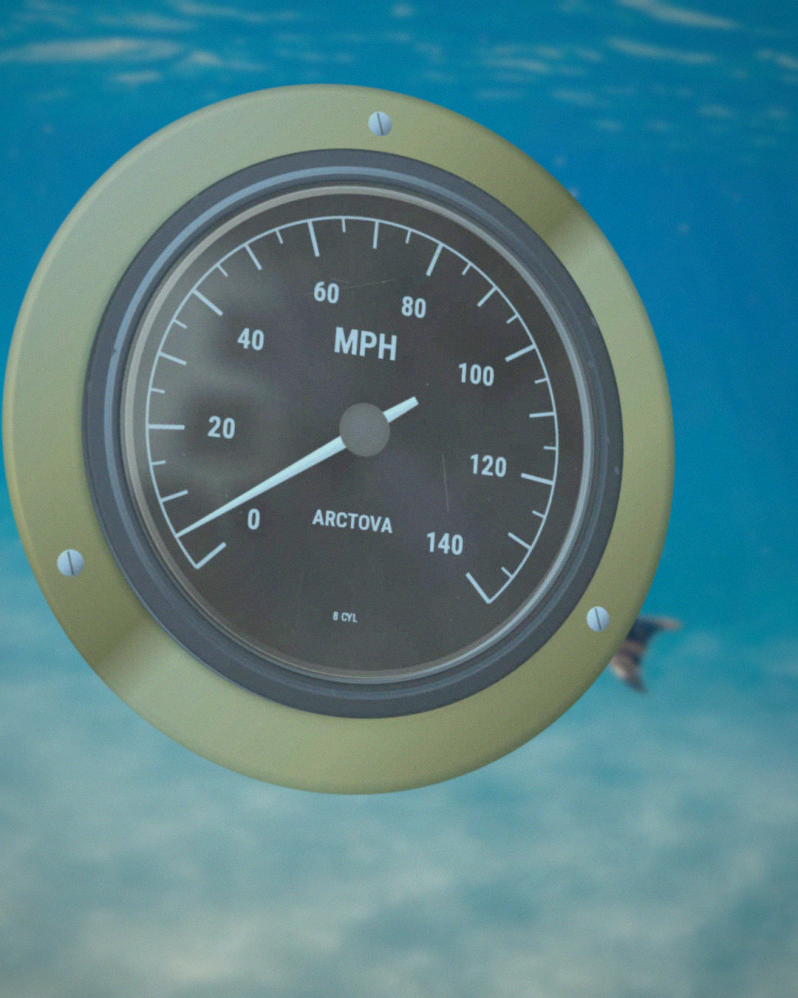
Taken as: 5,mph
